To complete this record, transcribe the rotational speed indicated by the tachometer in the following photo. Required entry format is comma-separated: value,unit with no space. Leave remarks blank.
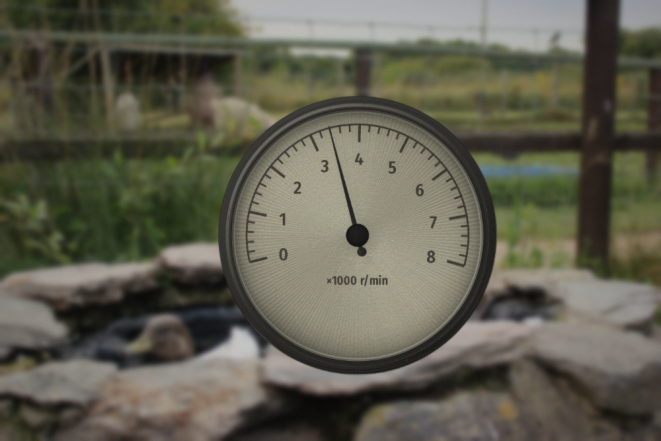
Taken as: 3400,rpm
